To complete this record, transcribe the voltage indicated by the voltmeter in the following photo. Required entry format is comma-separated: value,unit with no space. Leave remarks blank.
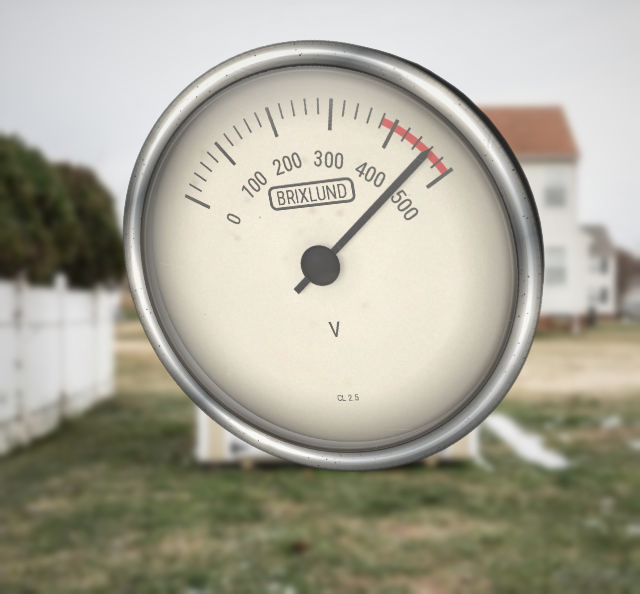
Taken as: 460,V
